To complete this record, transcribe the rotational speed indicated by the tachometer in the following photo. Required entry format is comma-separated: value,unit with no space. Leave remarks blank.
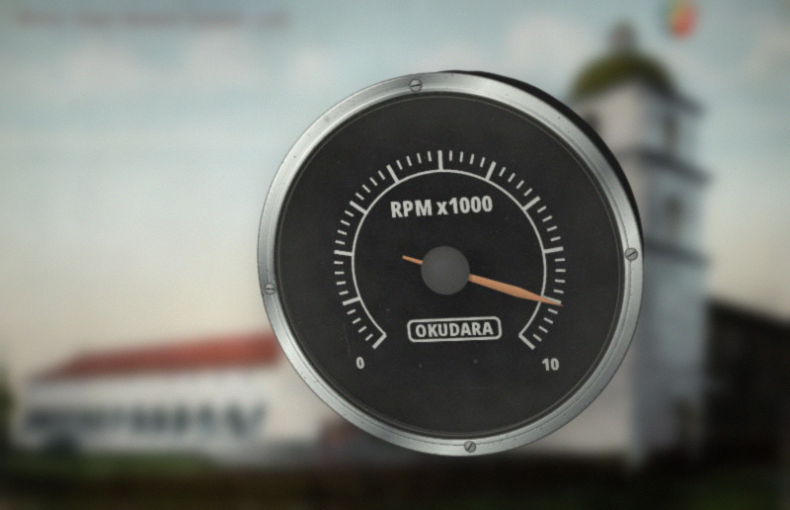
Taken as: 9000,rpm
